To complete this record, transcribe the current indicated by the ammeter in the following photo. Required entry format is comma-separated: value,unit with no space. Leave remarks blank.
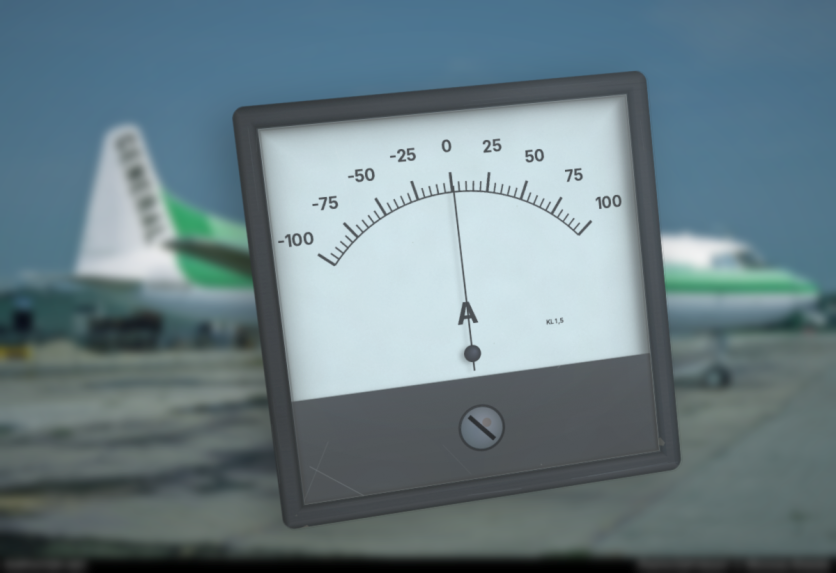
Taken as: 0,A
